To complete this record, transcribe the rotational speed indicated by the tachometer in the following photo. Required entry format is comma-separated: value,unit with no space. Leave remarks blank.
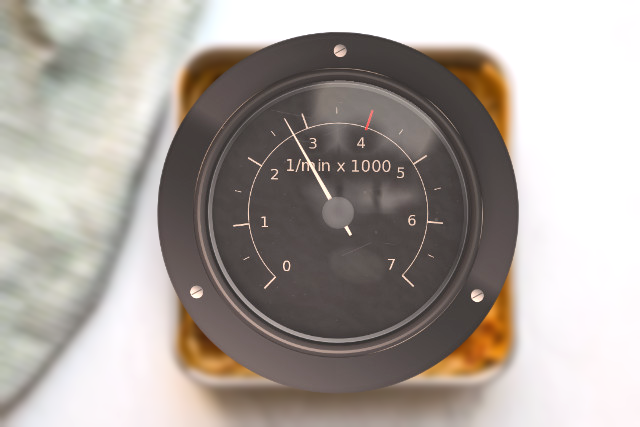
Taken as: 2750,rpm
